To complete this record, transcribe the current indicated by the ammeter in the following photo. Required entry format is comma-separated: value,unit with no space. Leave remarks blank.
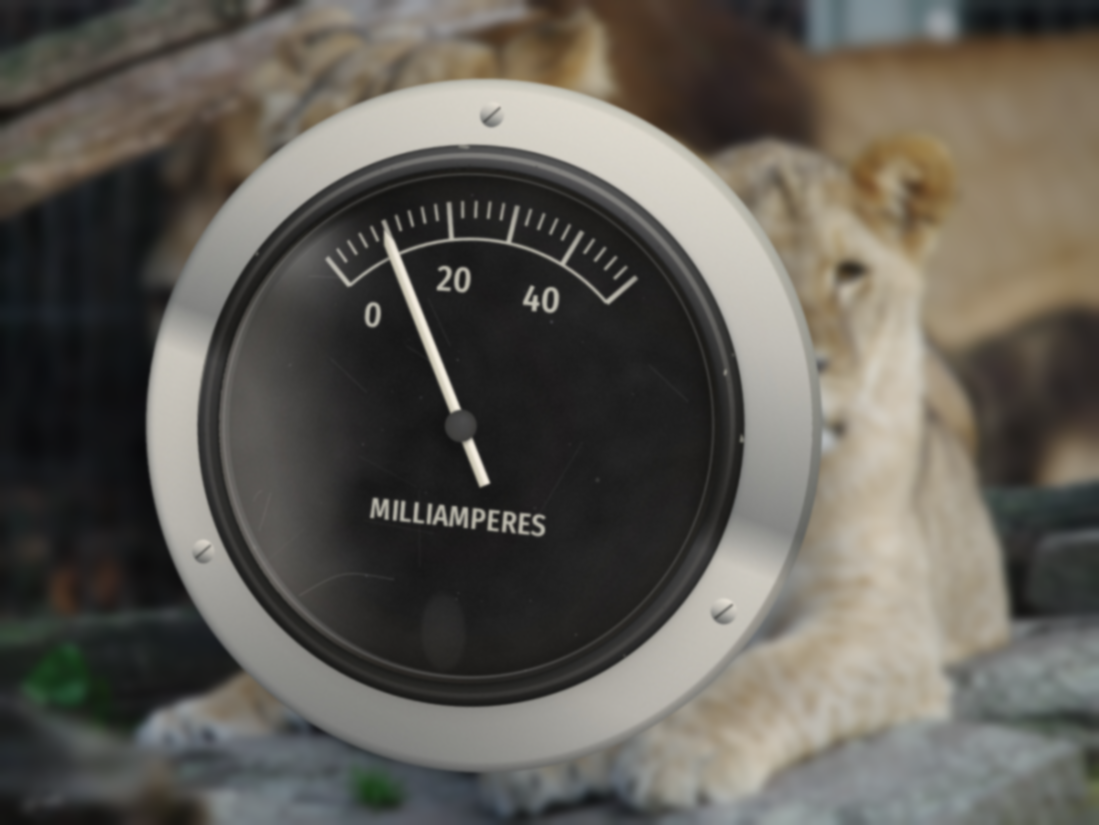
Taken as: 10,mA
